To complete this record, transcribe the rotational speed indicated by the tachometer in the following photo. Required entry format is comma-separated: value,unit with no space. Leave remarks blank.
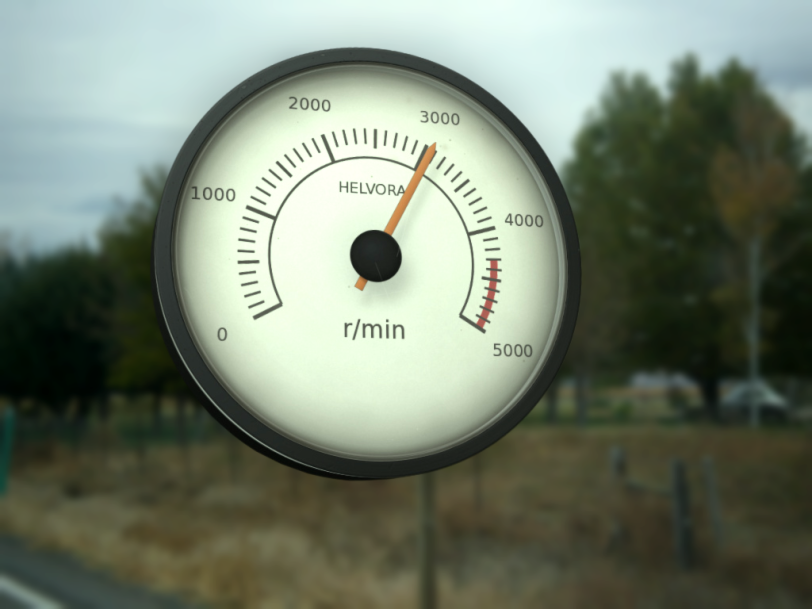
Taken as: 3050,rpm
